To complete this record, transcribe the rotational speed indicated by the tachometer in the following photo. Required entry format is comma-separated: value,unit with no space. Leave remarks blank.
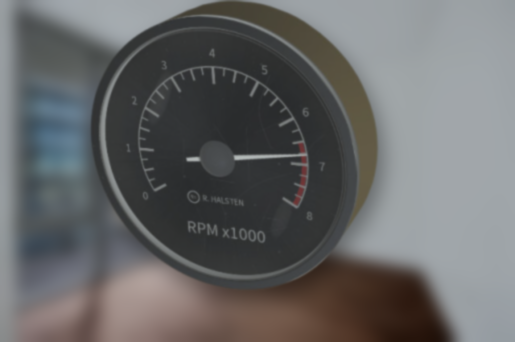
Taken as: 6750,rpm
